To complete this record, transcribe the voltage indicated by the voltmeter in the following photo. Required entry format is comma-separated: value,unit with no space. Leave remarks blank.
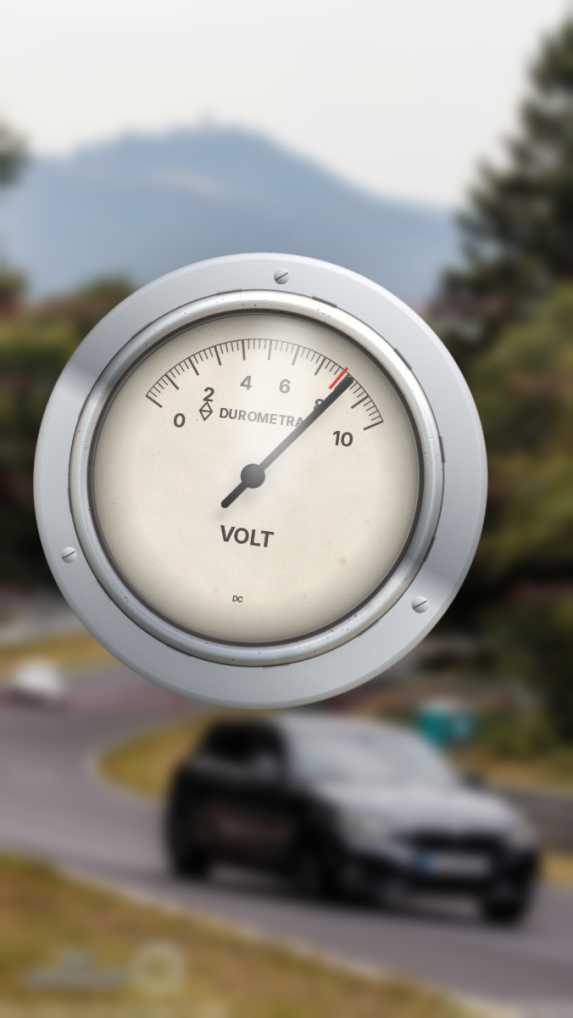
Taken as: 8.2,V
